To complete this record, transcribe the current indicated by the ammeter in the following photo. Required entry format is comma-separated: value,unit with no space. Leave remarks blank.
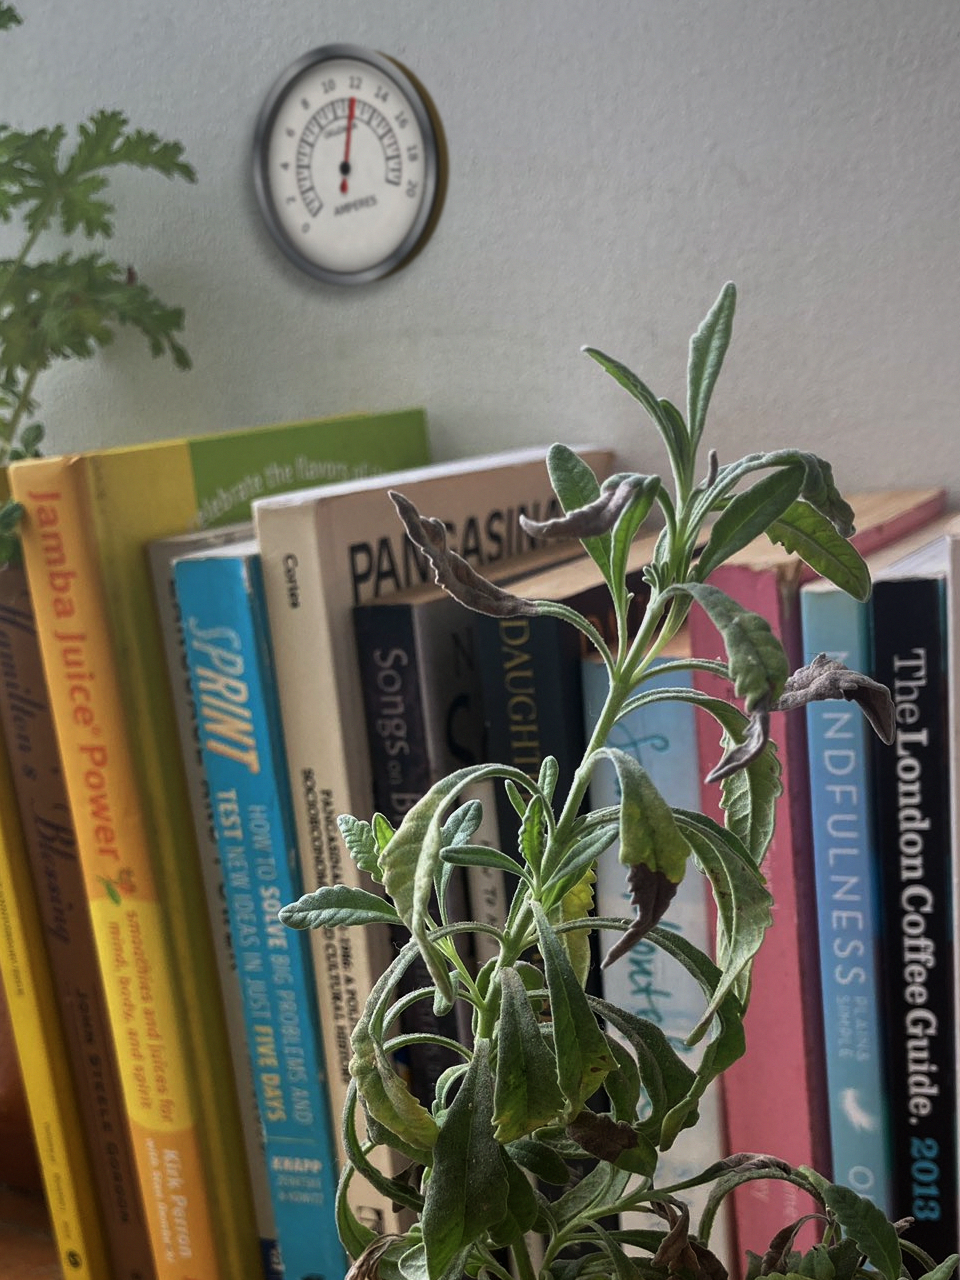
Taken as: 12,A
